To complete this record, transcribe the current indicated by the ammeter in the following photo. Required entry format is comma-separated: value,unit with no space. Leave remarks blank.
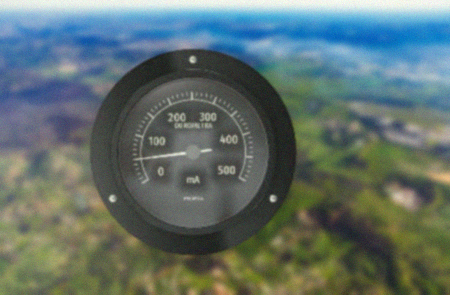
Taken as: 50,mA
